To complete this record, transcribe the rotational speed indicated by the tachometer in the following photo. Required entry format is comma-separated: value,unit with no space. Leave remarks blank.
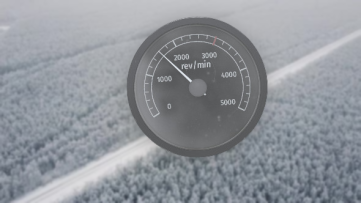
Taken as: 1600,rpm
